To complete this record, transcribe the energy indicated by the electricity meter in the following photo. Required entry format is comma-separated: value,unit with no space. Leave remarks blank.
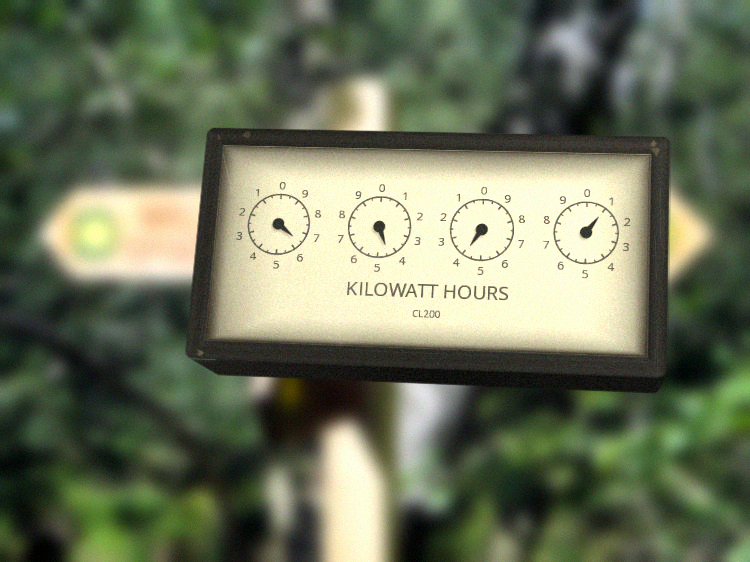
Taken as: 6441,kWh
